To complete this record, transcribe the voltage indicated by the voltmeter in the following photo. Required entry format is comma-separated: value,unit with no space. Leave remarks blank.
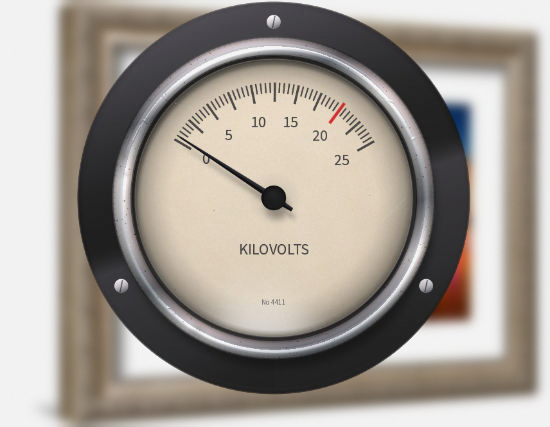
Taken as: 0.5,kV
